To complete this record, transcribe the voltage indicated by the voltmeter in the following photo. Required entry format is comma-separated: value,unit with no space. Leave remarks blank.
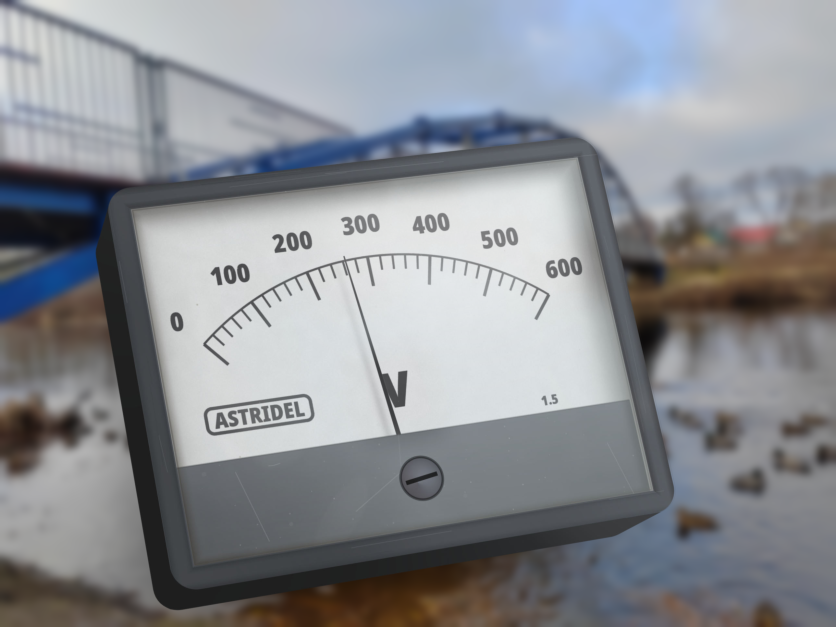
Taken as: 260,V
